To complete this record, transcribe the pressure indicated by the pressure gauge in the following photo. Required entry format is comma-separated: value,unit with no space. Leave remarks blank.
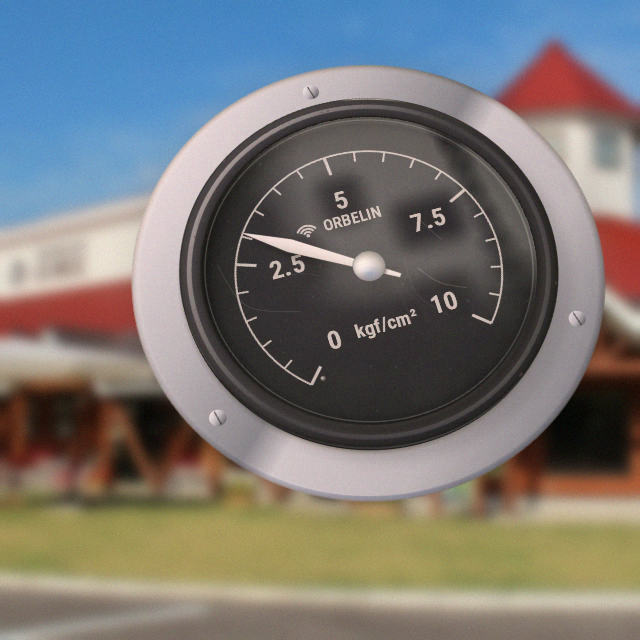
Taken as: 3,kg/cm²
